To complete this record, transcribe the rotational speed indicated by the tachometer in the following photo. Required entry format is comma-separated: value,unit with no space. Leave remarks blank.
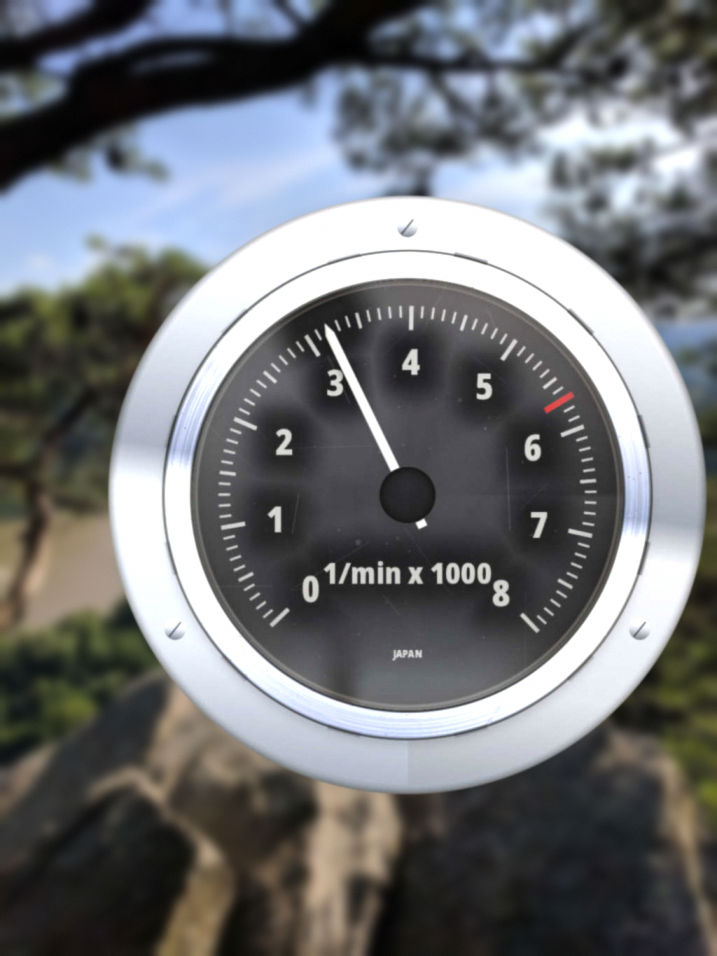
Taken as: 3200,rpm
